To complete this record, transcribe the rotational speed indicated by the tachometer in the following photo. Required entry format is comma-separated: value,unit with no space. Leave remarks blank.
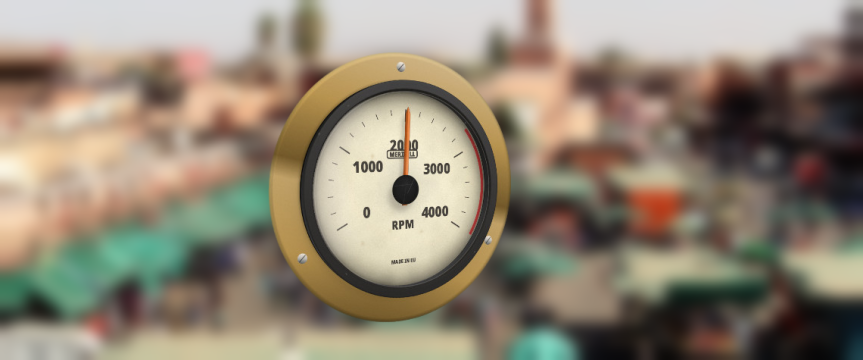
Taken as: 2000,rpm
